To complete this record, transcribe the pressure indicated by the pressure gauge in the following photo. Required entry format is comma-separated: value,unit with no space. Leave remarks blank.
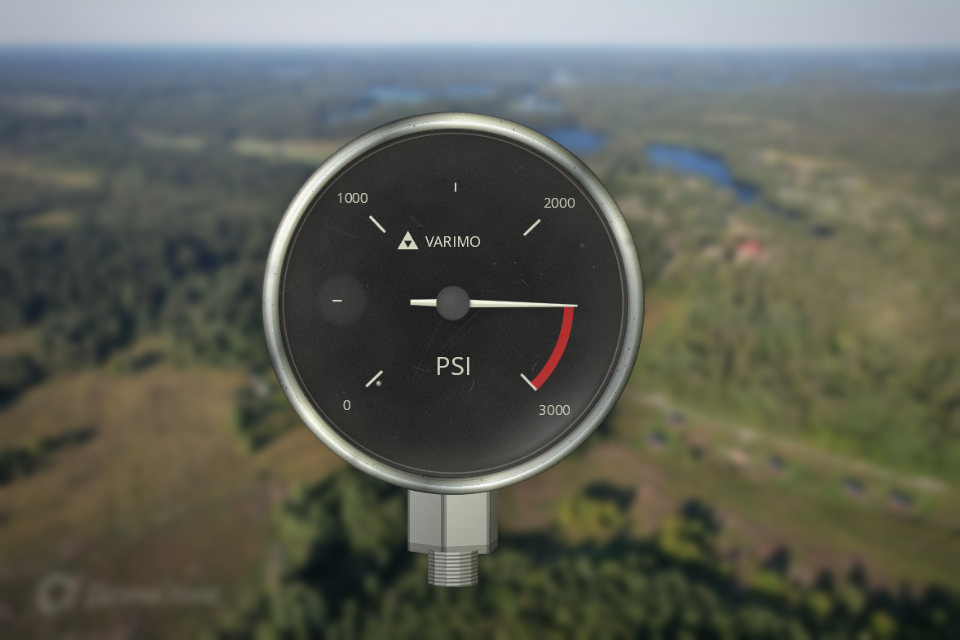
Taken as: 2500,psi
